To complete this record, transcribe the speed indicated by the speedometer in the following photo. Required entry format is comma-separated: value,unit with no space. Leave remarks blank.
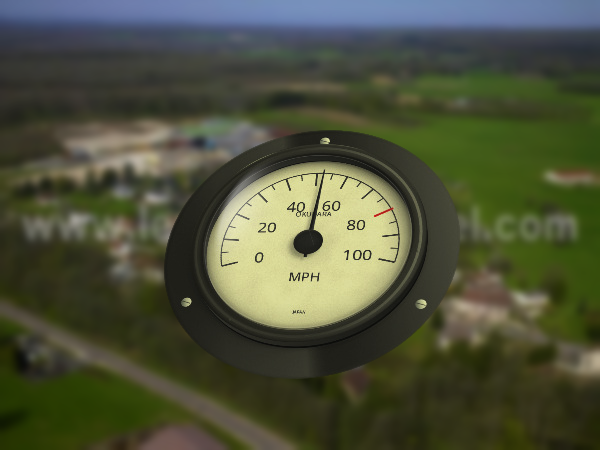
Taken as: 52.5,mph
